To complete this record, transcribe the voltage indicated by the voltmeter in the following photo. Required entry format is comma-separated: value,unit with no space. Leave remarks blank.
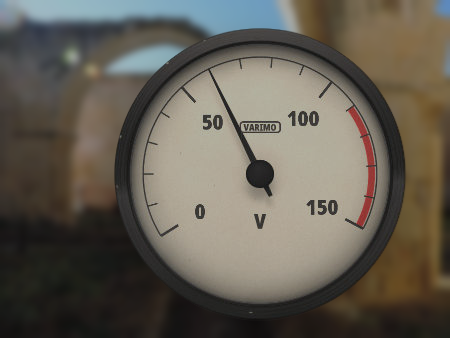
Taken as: 60,V
